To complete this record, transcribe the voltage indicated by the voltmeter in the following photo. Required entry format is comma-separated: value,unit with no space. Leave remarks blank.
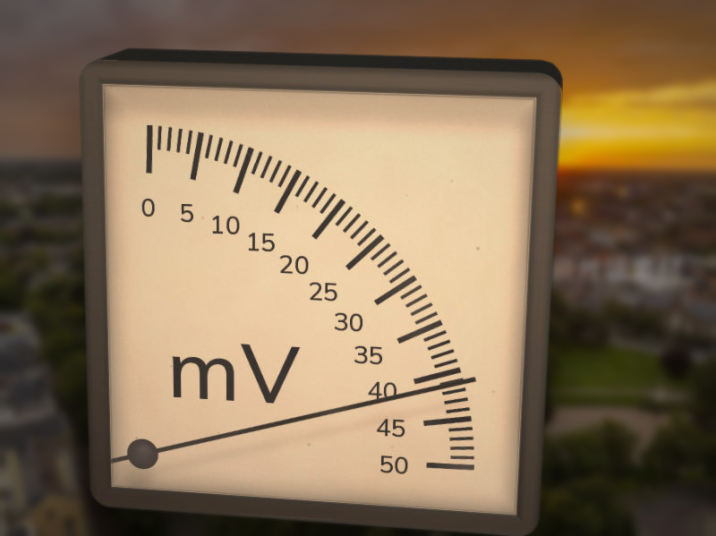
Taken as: 41,mV
